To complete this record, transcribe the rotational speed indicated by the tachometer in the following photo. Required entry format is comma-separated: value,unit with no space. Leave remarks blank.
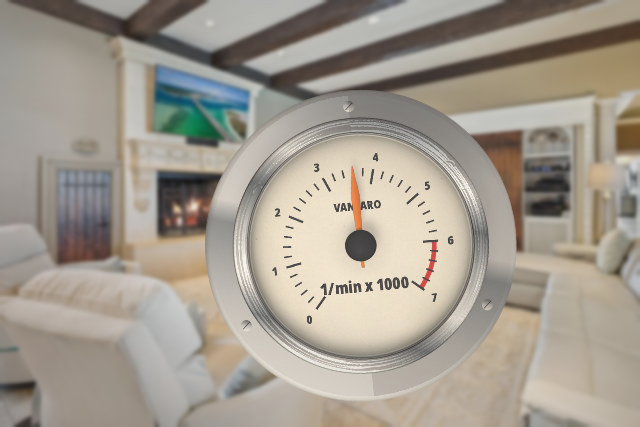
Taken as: 3600,rpm
